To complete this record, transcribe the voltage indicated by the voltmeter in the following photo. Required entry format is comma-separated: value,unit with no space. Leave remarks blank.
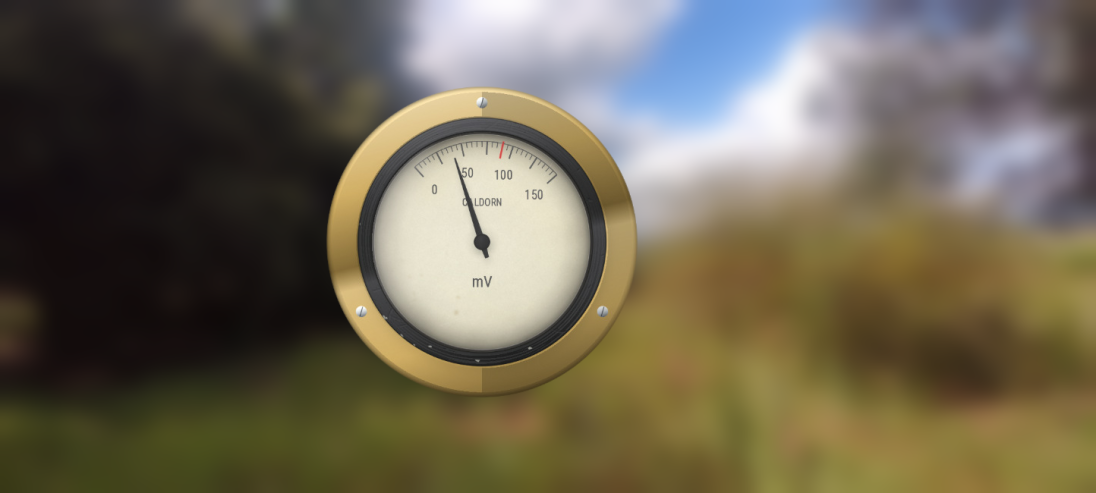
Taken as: 40,mV
